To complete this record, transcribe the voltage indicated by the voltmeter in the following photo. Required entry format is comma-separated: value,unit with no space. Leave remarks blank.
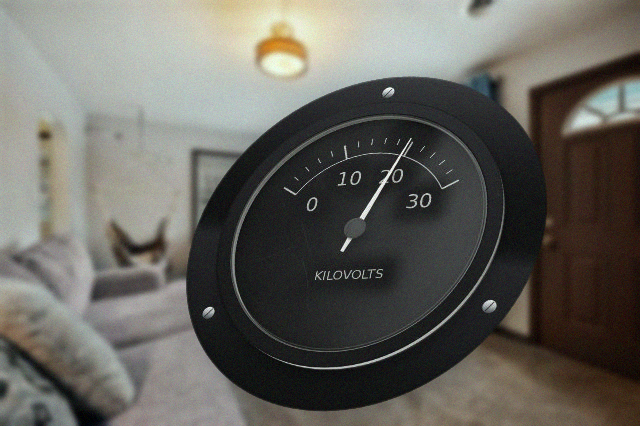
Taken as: 20,kV
